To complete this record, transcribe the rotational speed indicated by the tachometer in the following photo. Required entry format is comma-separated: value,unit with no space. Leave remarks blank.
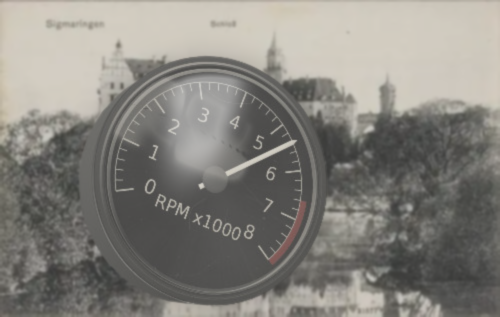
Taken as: 5400,rpm
